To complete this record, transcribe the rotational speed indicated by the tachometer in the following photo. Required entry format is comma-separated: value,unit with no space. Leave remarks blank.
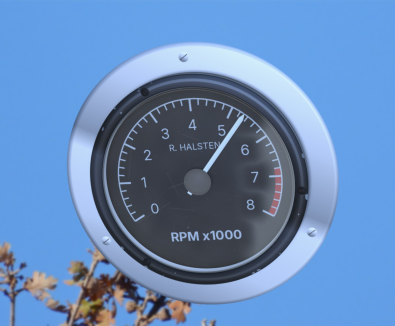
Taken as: 5300,rpm
